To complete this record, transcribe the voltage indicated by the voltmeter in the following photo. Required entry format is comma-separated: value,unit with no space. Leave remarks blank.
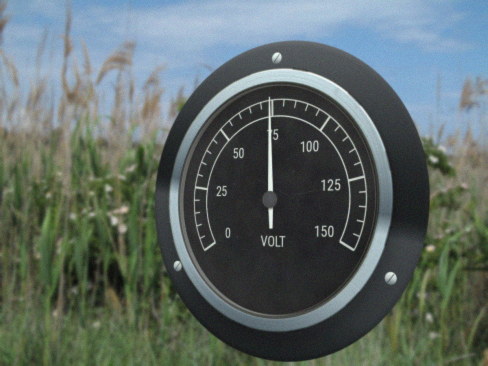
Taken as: 75,V
